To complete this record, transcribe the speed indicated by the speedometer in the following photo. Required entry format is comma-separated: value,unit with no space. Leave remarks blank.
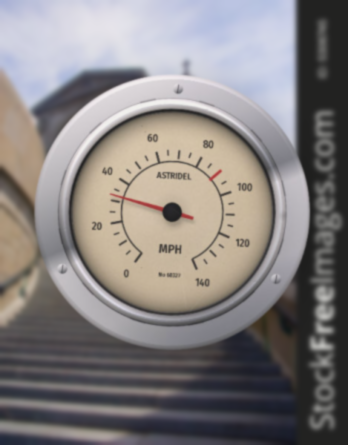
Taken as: 32.5,mph
